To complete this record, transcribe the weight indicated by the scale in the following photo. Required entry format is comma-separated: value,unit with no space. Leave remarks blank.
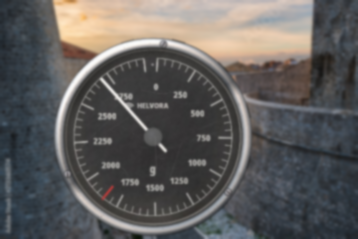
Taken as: 2700,g
